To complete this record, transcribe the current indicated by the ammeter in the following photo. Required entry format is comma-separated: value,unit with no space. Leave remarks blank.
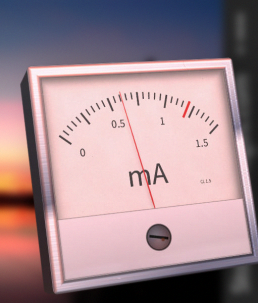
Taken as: 0.6,mA
